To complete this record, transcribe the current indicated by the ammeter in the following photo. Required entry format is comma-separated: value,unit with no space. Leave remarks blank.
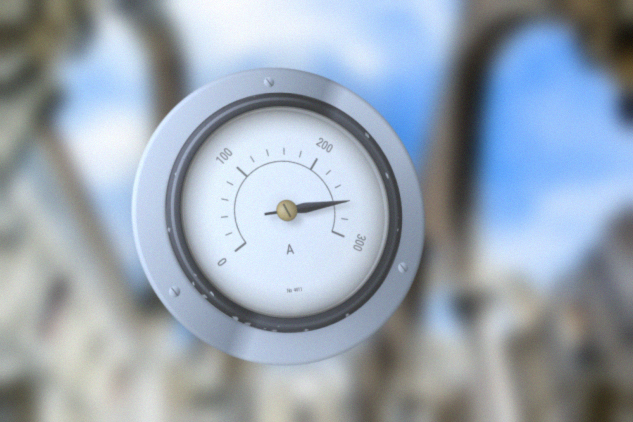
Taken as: 260,A
